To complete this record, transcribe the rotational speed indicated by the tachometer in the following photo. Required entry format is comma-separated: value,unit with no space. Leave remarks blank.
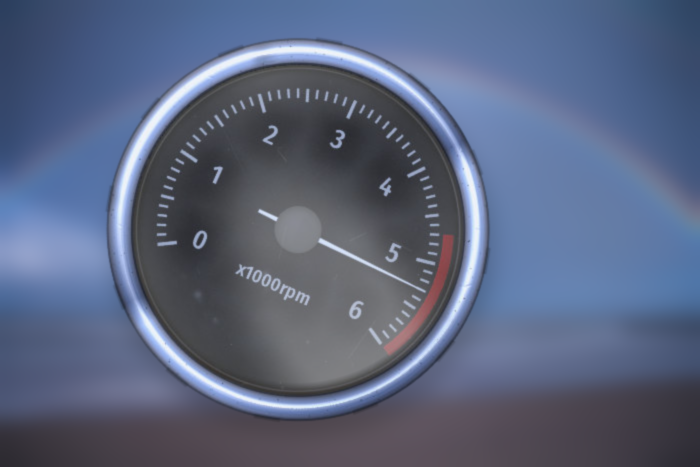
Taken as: 5300,rpm
